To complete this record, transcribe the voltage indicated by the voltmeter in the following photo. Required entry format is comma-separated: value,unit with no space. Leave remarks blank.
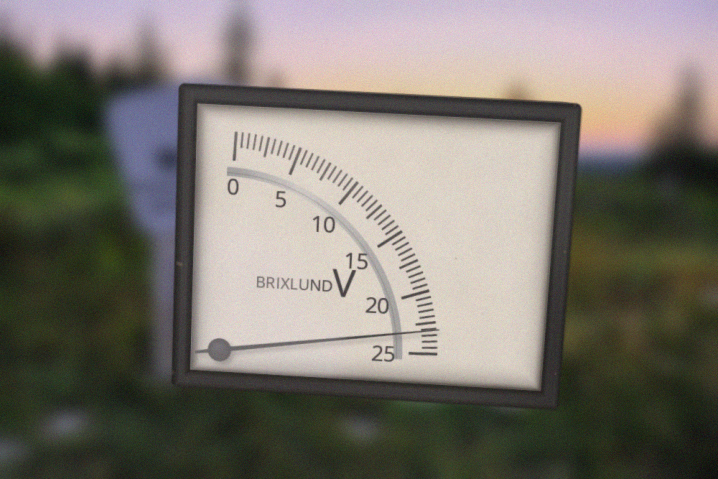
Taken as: 23,V
